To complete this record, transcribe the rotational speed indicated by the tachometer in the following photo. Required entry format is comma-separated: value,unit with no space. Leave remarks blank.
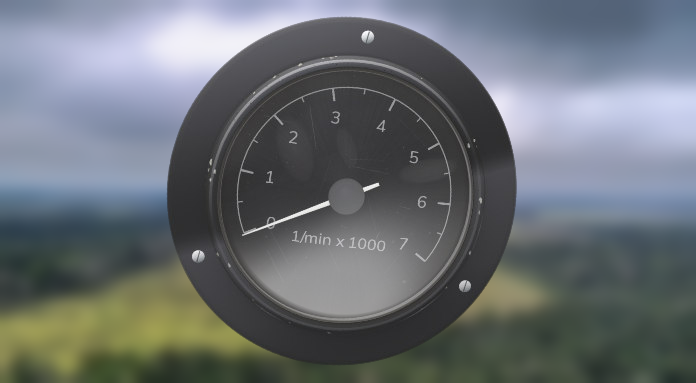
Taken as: 0,rpm
